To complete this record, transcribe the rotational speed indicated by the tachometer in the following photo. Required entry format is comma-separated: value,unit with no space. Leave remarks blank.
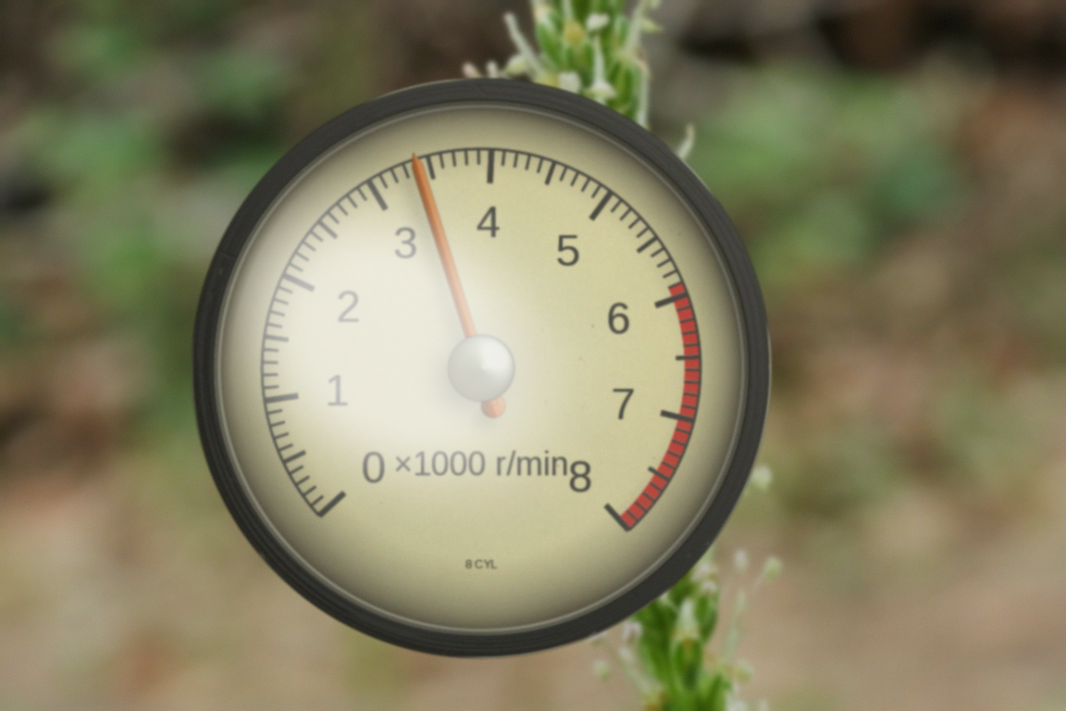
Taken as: 3400,rpm
